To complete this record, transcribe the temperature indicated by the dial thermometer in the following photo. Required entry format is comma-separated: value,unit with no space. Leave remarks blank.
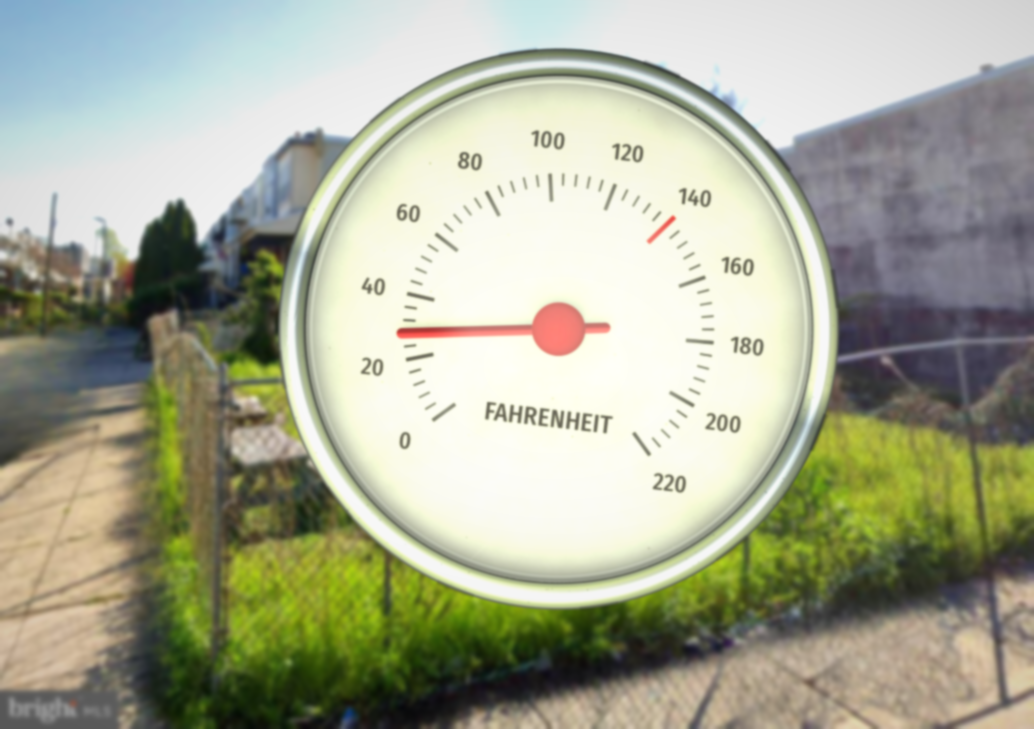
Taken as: 28,°F
